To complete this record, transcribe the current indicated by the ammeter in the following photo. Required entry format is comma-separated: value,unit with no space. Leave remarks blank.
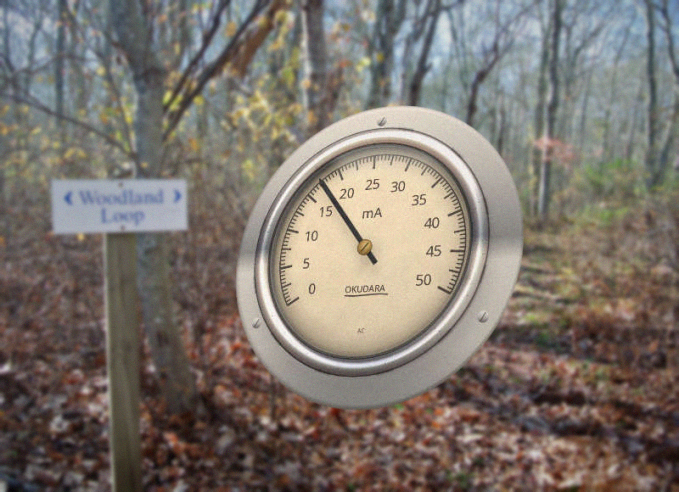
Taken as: 17.5,mA
